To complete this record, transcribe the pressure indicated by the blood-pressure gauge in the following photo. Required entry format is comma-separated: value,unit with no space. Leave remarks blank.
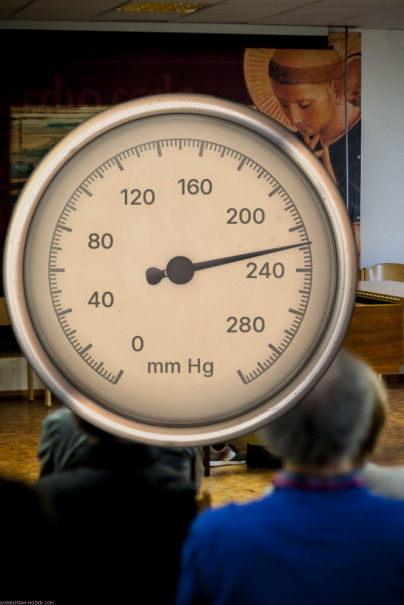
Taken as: 228,mmHg
